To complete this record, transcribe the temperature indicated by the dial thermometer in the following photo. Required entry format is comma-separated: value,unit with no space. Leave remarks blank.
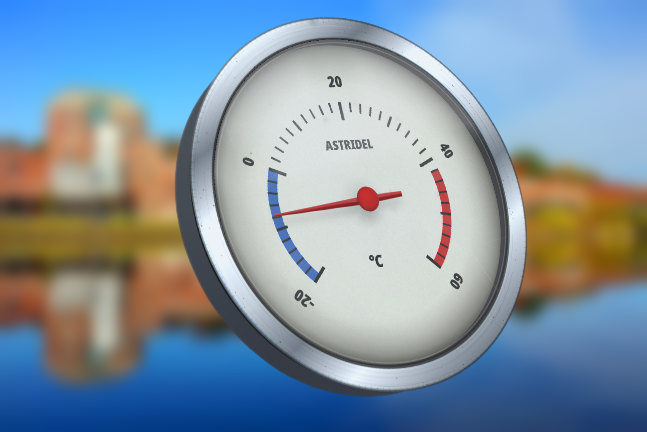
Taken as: -8,°C
